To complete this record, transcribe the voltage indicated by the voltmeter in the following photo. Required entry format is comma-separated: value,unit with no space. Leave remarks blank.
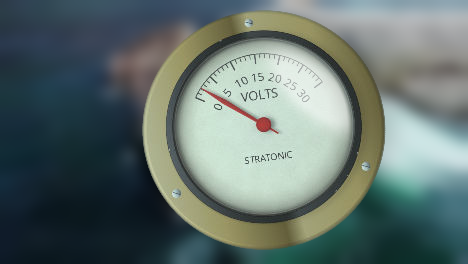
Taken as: 2,V
